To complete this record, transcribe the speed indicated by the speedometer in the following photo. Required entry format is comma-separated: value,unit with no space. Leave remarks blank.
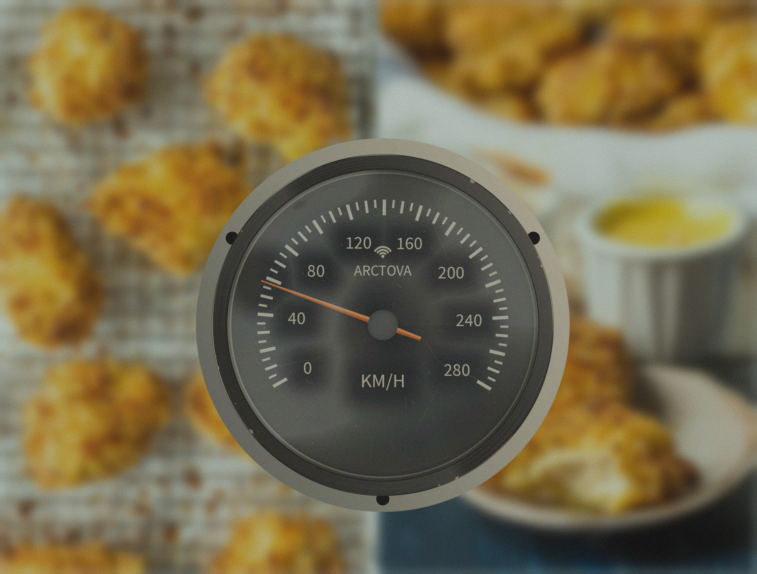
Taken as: 57.5,km/h
